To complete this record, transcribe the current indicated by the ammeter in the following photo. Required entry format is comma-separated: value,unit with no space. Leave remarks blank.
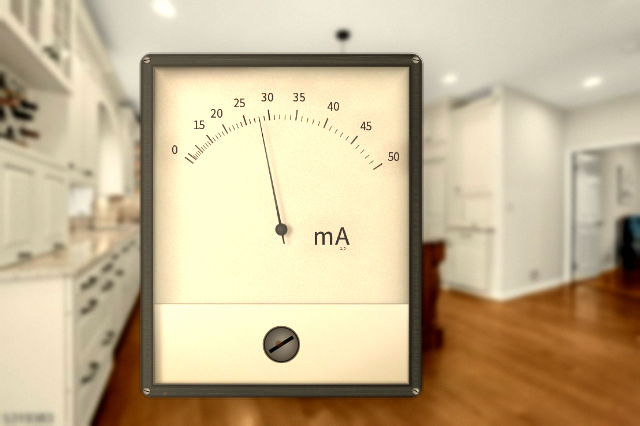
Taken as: 28,mA
